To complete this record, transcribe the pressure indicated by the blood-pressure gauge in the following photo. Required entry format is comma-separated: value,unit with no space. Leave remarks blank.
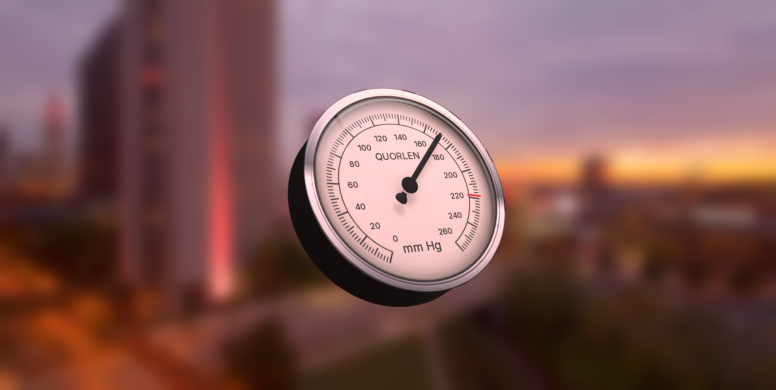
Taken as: 170,mmHg
